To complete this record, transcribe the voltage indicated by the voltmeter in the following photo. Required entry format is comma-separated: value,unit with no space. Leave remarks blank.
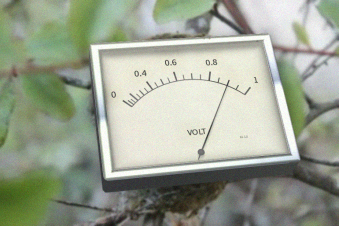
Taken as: 0.9,V
